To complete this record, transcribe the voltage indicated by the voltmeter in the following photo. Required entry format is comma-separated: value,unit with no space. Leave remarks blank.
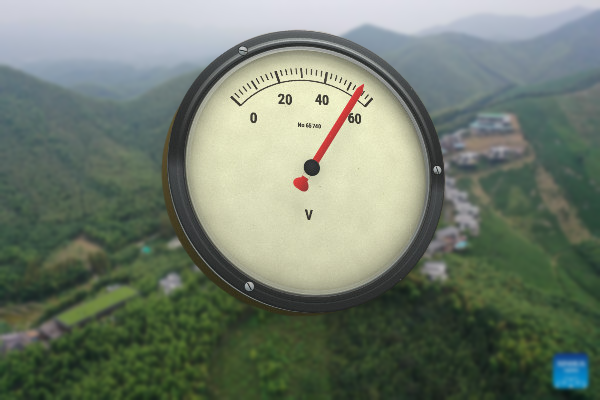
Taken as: 54,V
